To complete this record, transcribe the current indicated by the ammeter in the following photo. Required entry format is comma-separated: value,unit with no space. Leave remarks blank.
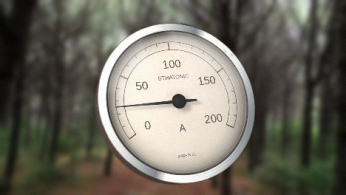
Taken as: 25,A
